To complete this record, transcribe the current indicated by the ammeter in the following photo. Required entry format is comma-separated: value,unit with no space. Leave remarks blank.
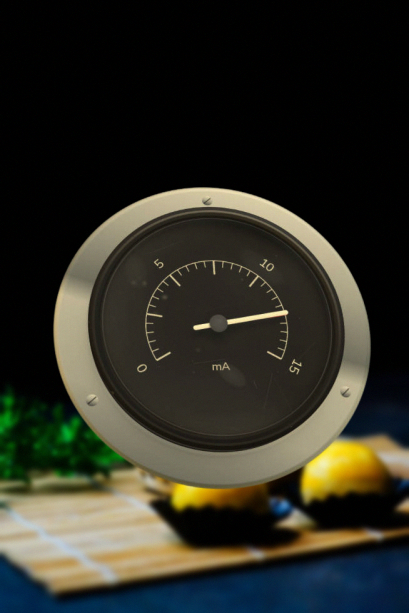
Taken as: 12.5,mA
